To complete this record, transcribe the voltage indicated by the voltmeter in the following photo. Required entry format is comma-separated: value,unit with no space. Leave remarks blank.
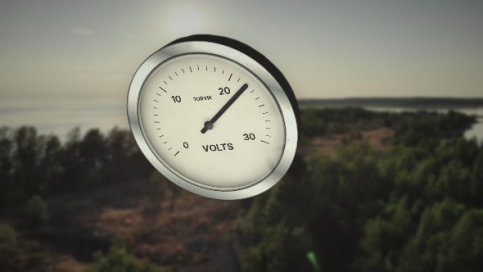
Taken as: 22,V
